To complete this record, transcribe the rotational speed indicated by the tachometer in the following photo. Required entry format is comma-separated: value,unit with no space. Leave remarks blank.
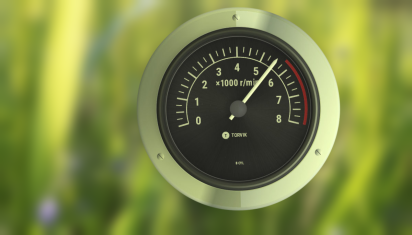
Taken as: 5500,rpm
